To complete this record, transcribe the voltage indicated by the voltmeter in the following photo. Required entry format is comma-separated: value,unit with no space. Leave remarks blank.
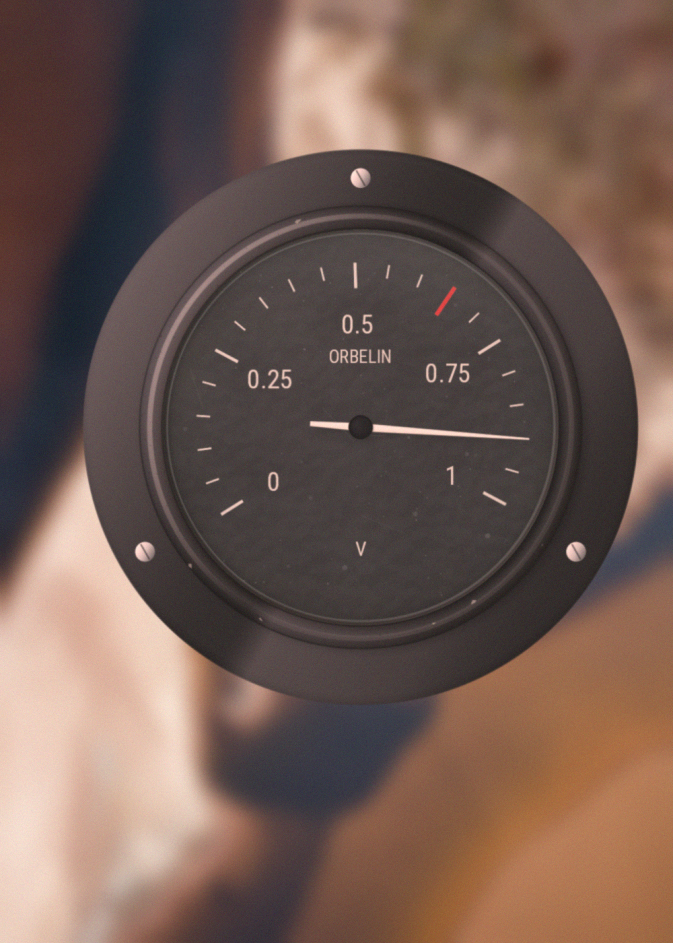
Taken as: 0.9,V
